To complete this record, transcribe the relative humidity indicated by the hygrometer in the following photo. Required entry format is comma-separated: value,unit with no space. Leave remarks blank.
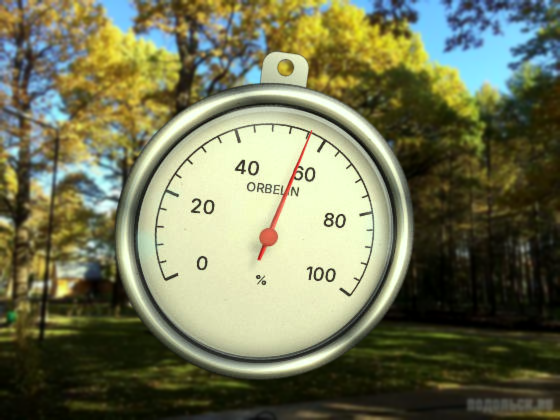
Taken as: 56,%
